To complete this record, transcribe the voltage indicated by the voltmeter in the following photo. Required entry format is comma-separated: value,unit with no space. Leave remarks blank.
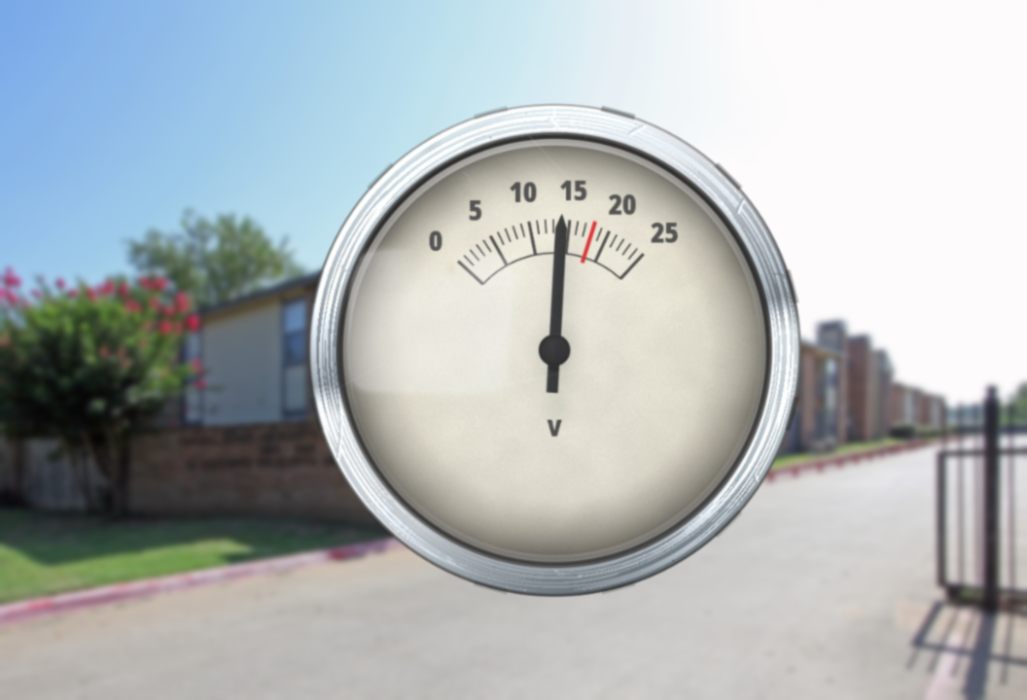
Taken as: 14,V
